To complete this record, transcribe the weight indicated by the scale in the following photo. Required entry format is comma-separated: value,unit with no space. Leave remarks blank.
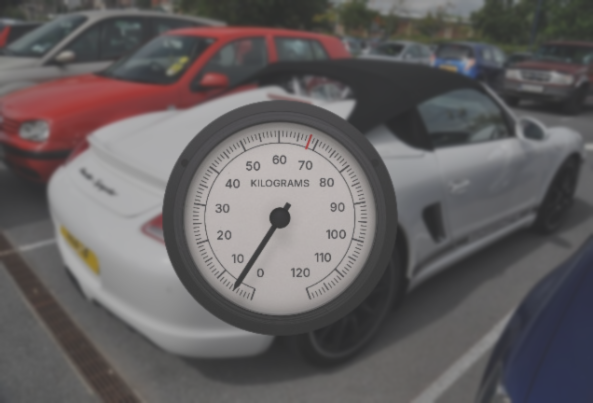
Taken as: 5,kg
